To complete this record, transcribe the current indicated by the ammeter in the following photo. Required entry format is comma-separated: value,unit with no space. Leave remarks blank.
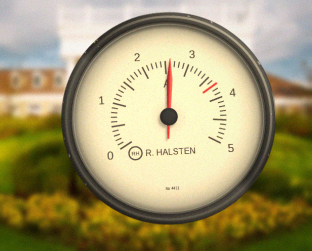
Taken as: 2.6,A
